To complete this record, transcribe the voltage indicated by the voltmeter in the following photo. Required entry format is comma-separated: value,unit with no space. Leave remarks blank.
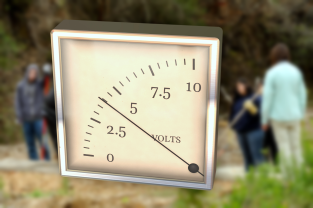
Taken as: 4,V
